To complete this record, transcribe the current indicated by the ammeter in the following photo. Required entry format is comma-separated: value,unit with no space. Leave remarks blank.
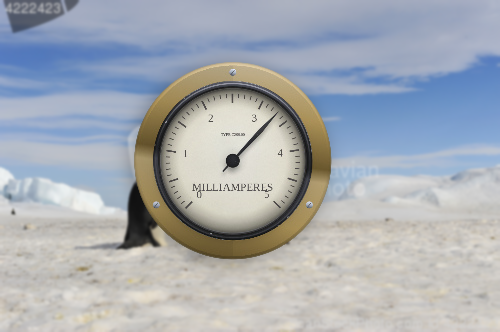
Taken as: 3.3,mA
